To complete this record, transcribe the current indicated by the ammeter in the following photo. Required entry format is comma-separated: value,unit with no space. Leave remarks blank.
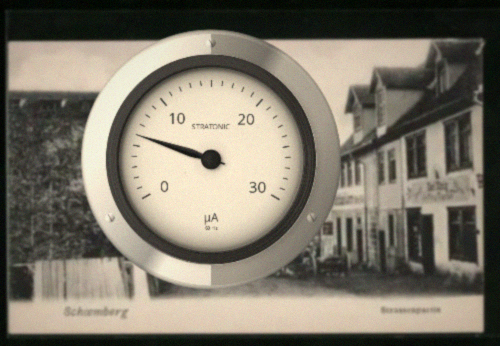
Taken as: 6,µA
